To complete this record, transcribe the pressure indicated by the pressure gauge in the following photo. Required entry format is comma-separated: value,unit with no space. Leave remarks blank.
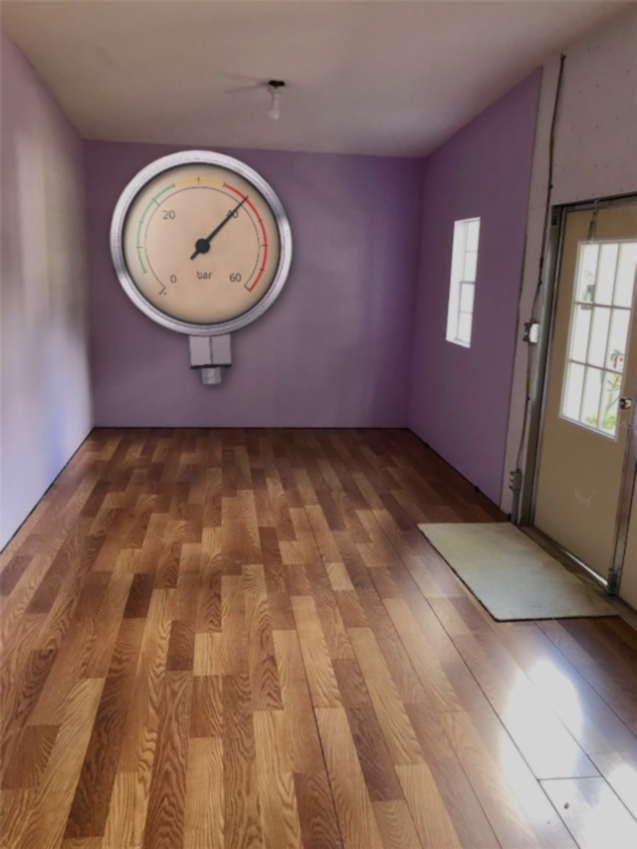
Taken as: 40,bar
